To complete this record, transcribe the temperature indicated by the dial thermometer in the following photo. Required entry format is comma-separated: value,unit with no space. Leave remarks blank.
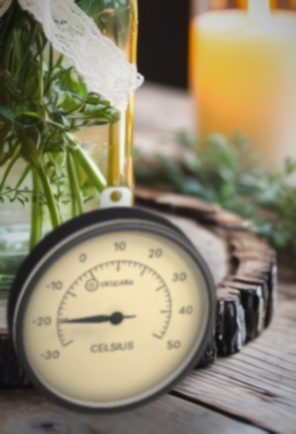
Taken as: -20,°C
